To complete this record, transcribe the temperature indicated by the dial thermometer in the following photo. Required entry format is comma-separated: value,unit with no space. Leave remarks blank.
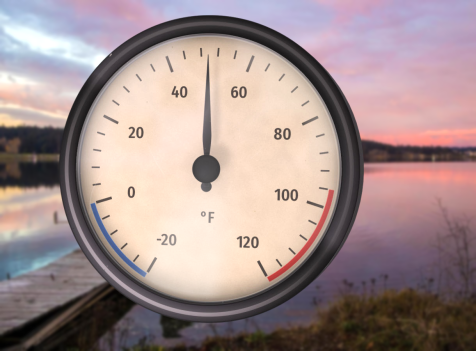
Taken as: 50,°F
